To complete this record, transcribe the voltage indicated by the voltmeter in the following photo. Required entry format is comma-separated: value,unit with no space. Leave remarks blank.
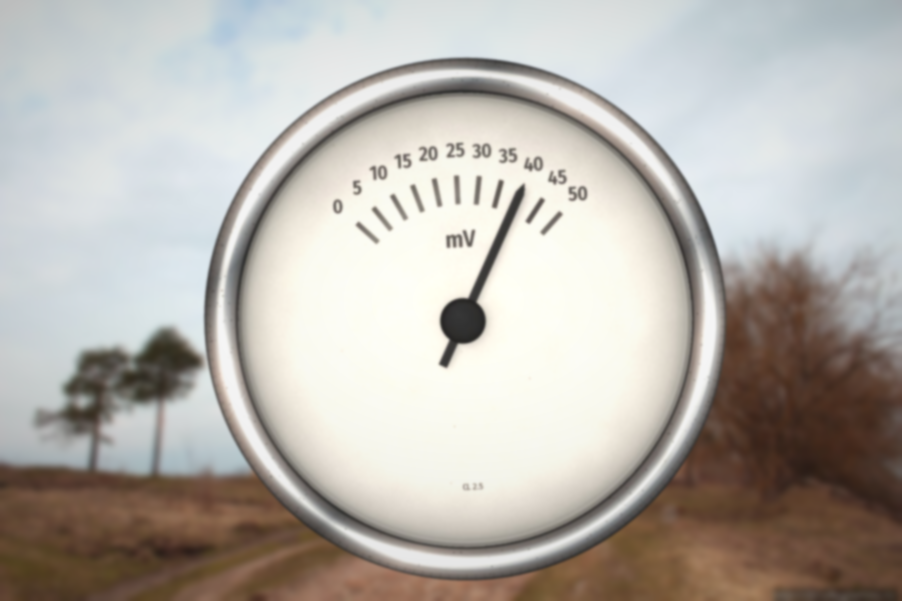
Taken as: 40,mV
